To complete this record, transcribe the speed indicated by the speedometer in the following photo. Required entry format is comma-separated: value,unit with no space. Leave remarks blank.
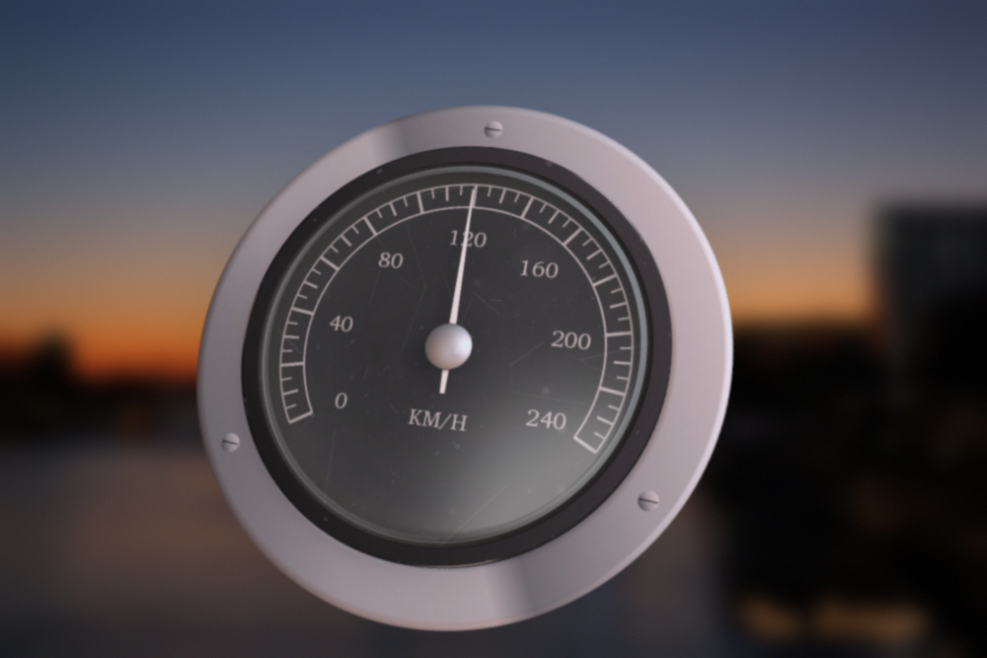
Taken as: 120,km/h
